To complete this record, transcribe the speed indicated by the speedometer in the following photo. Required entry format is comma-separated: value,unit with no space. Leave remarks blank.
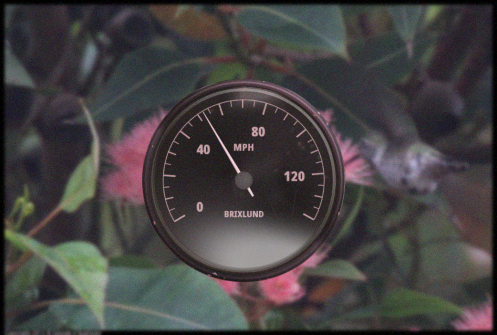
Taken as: 52.5,mph
